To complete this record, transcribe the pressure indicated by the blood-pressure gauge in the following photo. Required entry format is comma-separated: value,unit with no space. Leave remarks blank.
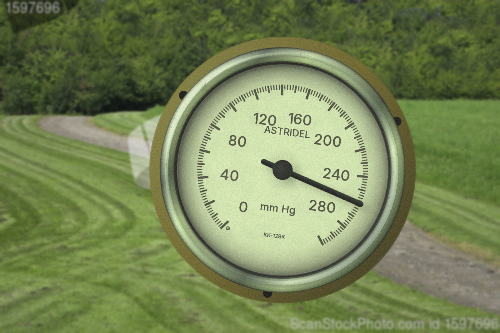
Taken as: 260,mmHg
